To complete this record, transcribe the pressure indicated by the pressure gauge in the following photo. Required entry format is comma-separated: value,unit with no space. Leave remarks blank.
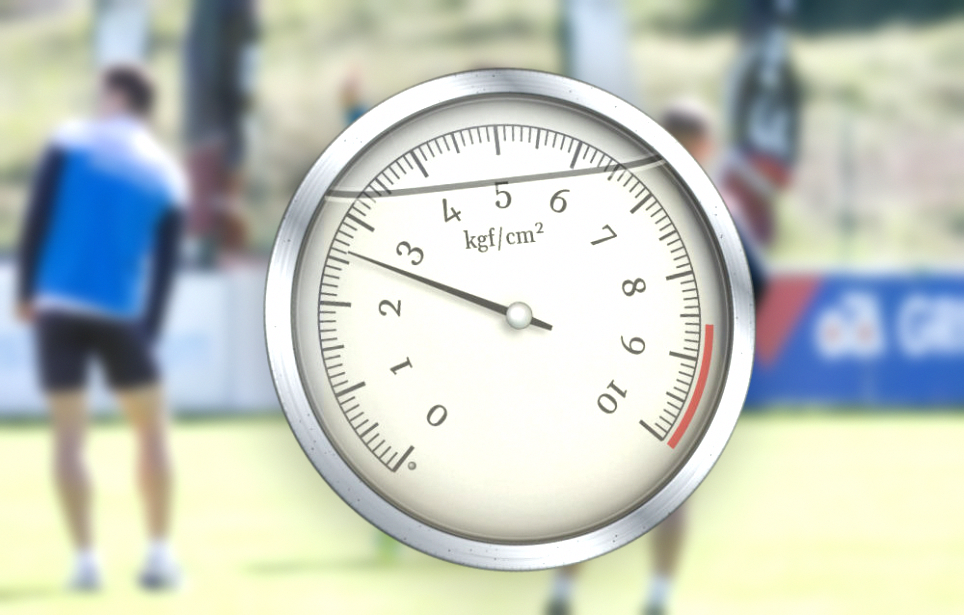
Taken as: 2.6,kg/cm²
